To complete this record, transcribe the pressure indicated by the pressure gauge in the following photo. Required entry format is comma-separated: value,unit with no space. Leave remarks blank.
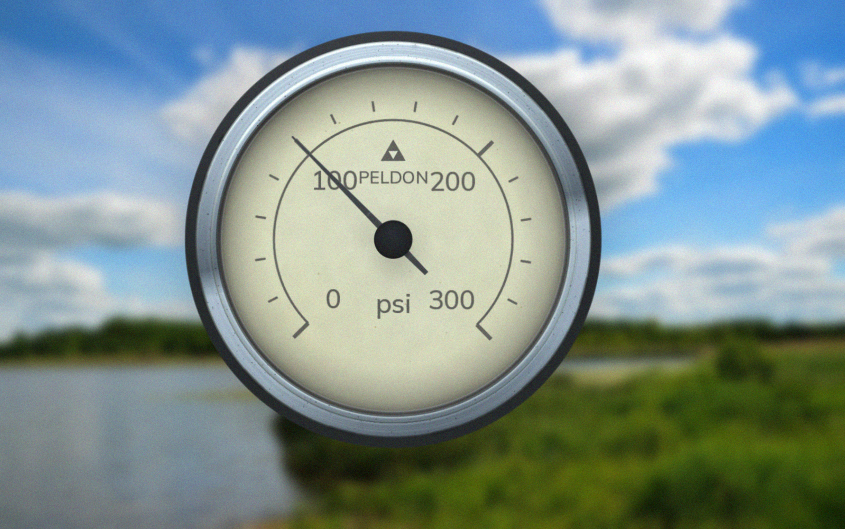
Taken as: 100,psi
